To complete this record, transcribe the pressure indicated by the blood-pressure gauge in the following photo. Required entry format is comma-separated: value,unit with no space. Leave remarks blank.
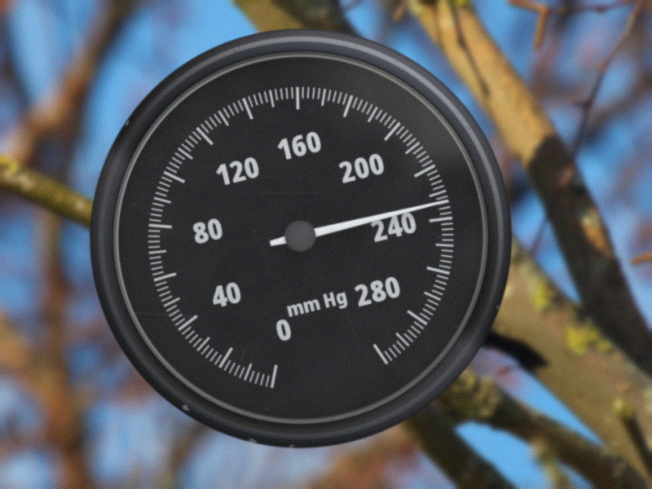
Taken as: 234,mmHg
